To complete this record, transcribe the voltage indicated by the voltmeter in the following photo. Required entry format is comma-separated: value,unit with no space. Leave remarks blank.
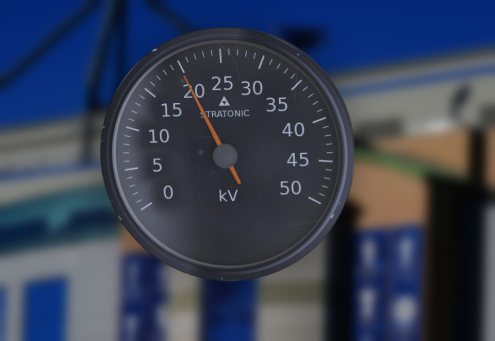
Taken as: 20,kV
